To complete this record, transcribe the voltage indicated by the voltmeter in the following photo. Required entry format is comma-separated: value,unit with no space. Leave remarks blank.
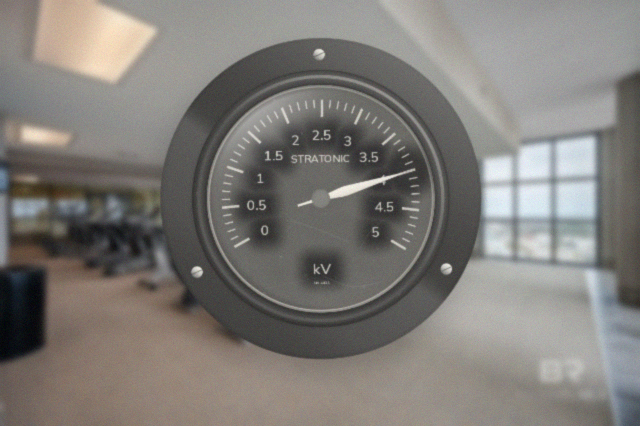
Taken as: 4,kV
